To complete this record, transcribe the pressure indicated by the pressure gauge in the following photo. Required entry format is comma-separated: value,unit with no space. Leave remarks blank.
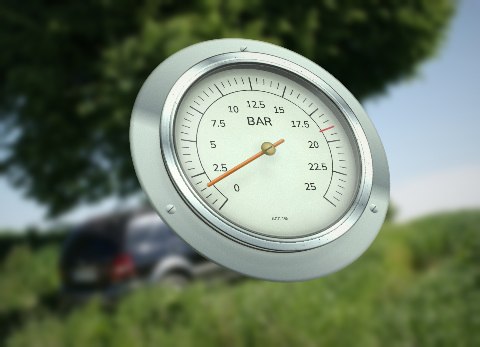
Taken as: 1.5,bar
